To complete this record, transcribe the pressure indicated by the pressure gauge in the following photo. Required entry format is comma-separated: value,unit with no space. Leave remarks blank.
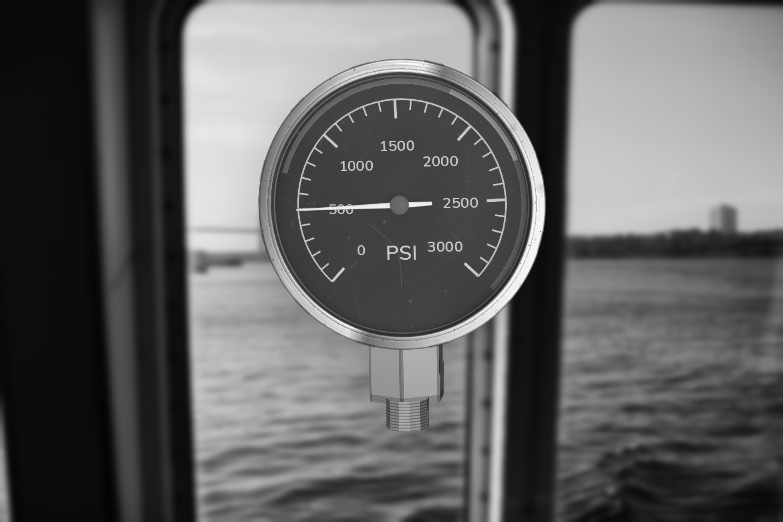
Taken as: 500,psi
